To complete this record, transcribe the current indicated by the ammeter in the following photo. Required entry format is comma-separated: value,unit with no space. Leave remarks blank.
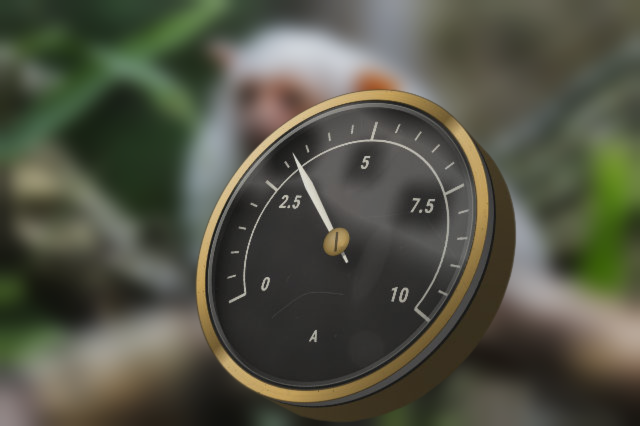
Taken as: 3.25,A
